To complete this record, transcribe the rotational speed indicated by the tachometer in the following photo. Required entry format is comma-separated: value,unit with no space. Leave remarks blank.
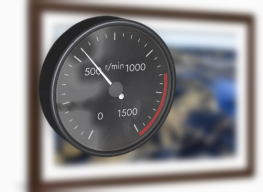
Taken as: 550,rpm
